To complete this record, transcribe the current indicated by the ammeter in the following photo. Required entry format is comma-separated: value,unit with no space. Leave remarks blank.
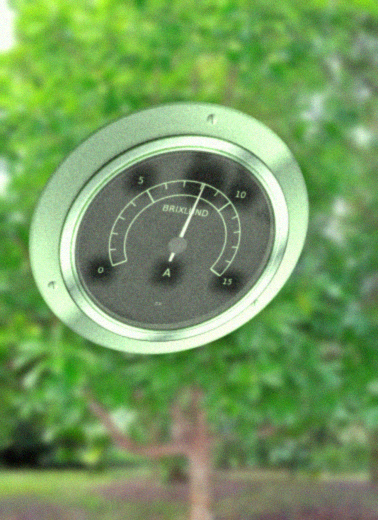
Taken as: 8,A
